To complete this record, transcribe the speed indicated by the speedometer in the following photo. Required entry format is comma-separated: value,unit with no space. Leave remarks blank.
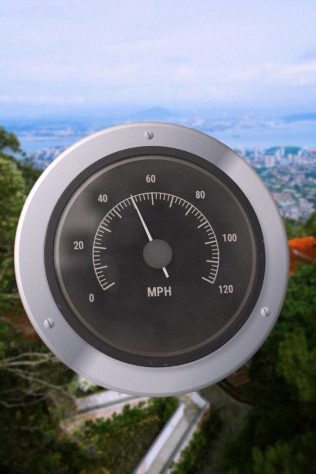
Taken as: 50,mph
